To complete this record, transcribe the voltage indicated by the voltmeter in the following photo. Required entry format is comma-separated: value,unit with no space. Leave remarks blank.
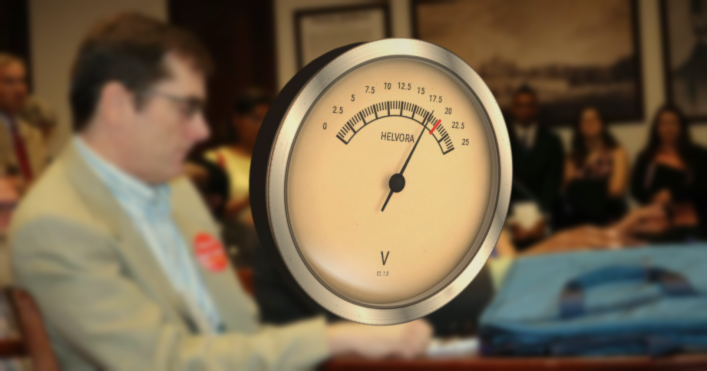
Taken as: 17.5,V
